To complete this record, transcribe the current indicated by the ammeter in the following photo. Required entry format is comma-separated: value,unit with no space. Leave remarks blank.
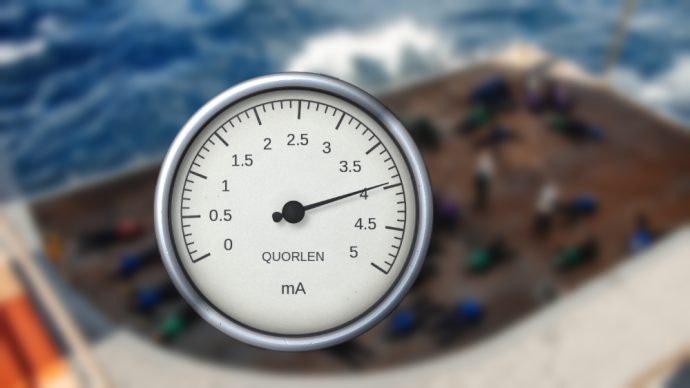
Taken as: 3.95,mA
